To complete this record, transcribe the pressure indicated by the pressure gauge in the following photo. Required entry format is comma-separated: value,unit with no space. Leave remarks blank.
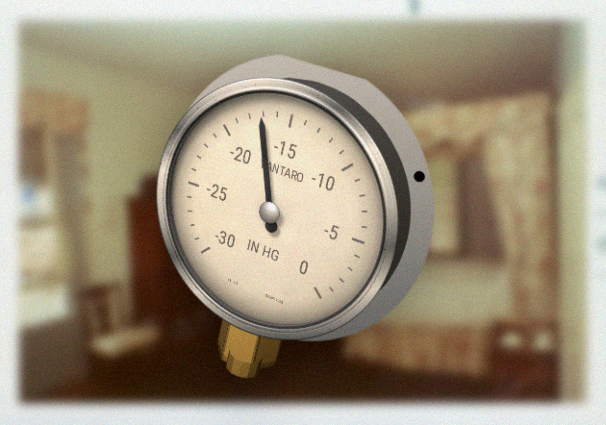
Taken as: -17,inHg
